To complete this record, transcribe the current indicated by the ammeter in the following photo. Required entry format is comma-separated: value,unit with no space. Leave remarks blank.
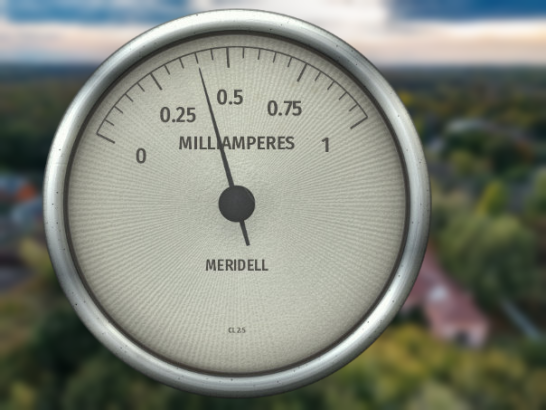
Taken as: 0.4,mA
